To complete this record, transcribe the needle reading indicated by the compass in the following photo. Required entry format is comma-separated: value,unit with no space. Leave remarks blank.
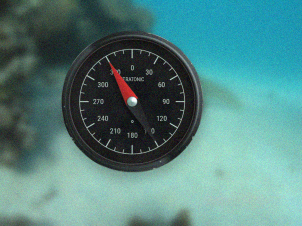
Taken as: 330,°
